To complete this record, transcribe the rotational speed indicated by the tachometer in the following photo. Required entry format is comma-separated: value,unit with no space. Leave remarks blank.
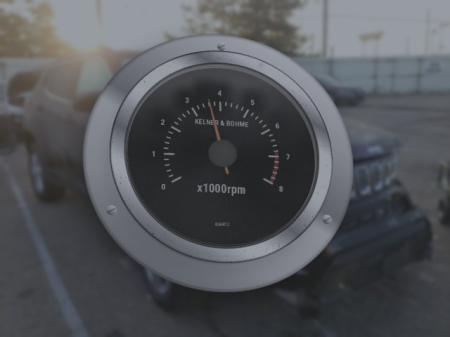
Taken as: 3600,rpm
